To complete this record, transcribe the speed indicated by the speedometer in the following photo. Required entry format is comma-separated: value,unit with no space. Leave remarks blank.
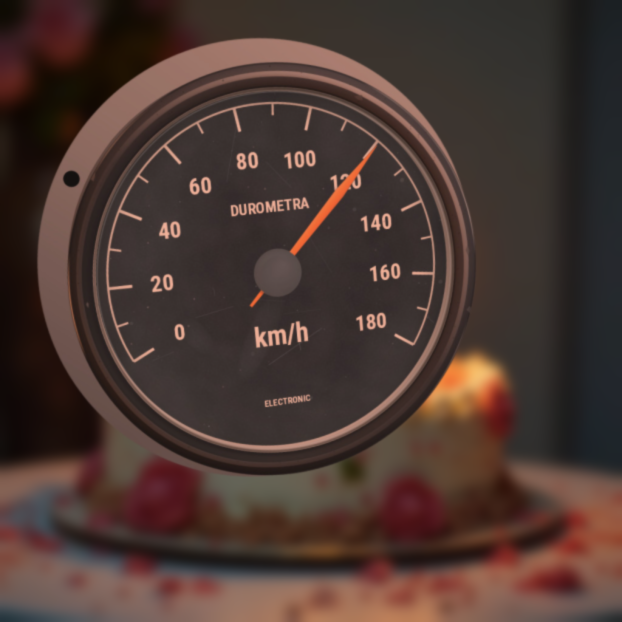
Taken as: 120,km/h
